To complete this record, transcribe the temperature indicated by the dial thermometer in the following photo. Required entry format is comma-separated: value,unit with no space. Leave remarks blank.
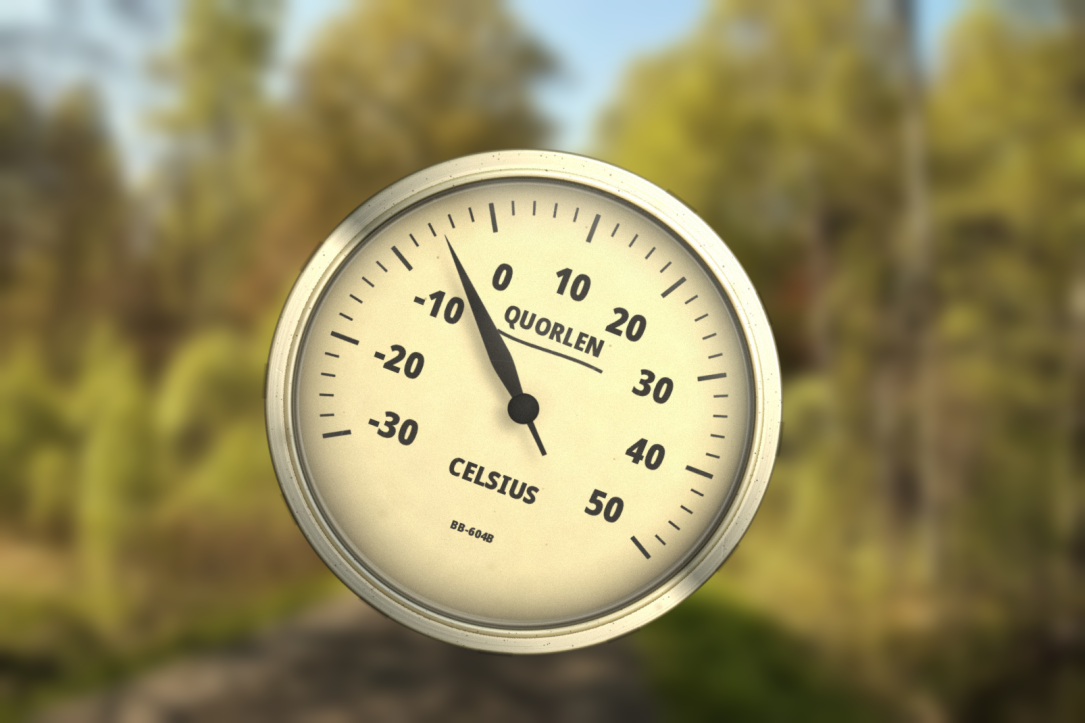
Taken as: -5,°C
